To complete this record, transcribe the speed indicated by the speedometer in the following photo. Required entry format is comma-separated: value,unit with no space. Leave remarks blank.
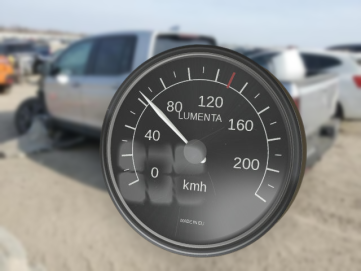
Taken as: 65,km/h
